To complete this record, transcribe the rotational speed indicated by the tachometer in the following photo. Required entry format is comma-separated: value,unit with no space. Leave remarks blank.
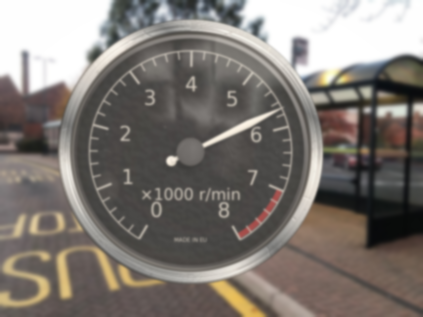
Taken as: 5700,rpm
